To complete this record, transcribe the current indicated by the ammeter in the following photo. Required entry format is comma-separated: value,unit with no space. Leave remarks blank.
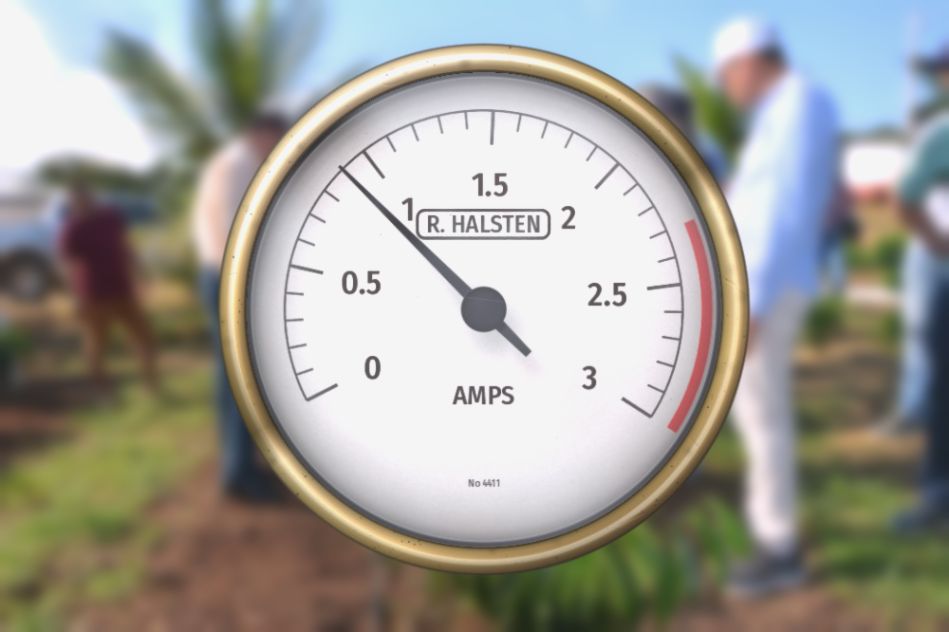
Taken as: 0.9,A
